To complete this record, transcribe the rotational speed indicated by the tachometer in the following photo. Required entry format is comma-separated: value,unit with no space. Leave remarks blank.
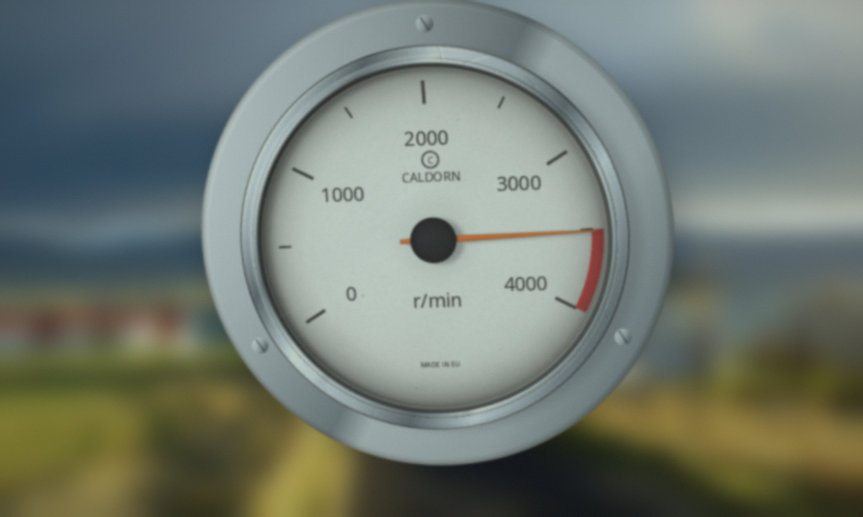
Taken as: 3500,rpm
